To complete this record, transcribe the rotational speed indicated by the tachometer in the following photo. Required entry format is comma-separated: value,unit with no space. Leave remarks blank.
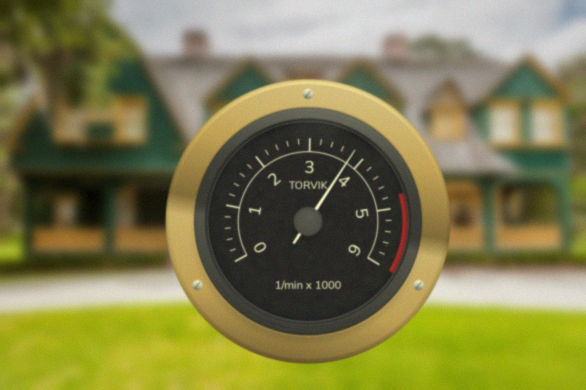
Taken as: 3800,rpm
